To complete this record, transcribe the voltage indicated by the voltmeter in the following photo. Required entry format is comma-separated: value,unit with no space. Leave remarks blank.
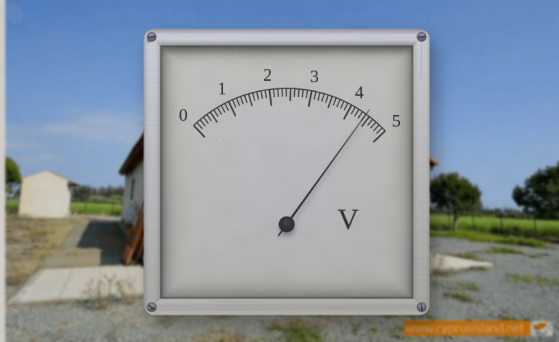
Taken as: 4.4,V
